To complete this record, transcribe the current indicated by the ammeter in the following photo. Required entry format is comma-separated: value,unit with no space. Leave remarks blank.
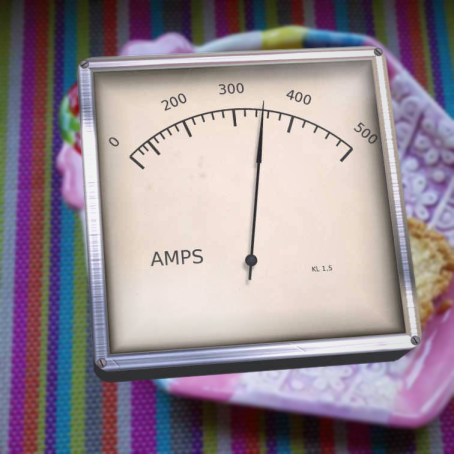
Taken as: 350,A
